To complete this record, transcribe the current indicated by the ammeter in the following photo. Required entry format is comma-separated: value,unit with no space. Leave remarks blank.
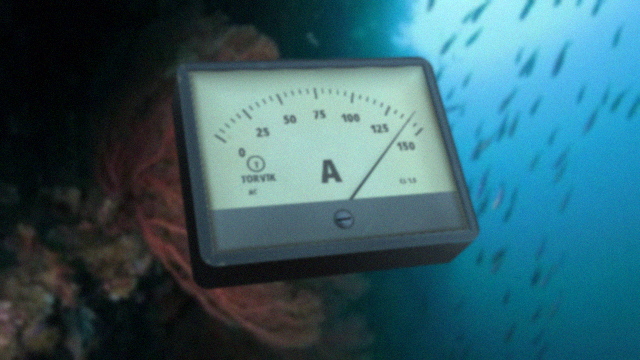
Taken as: 140,A
